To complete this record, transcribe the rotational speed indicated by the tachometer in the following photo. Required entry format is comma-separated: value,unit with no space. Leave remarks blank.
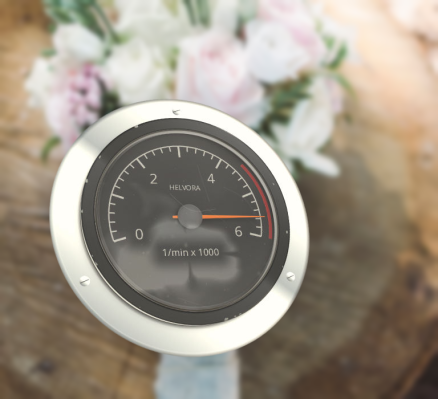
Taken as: 5600,rpm
